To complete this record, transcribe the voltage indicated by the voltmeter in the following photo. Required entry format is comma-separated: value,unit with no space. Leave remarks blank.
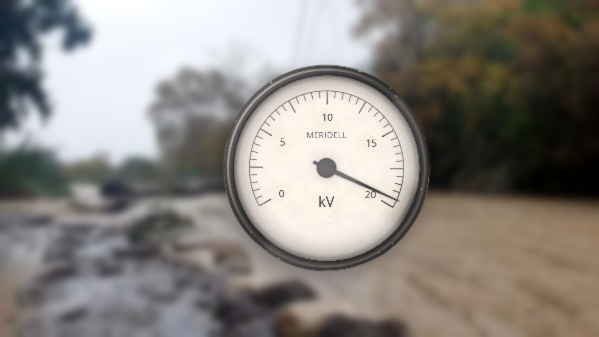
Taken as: 19.5,kV
